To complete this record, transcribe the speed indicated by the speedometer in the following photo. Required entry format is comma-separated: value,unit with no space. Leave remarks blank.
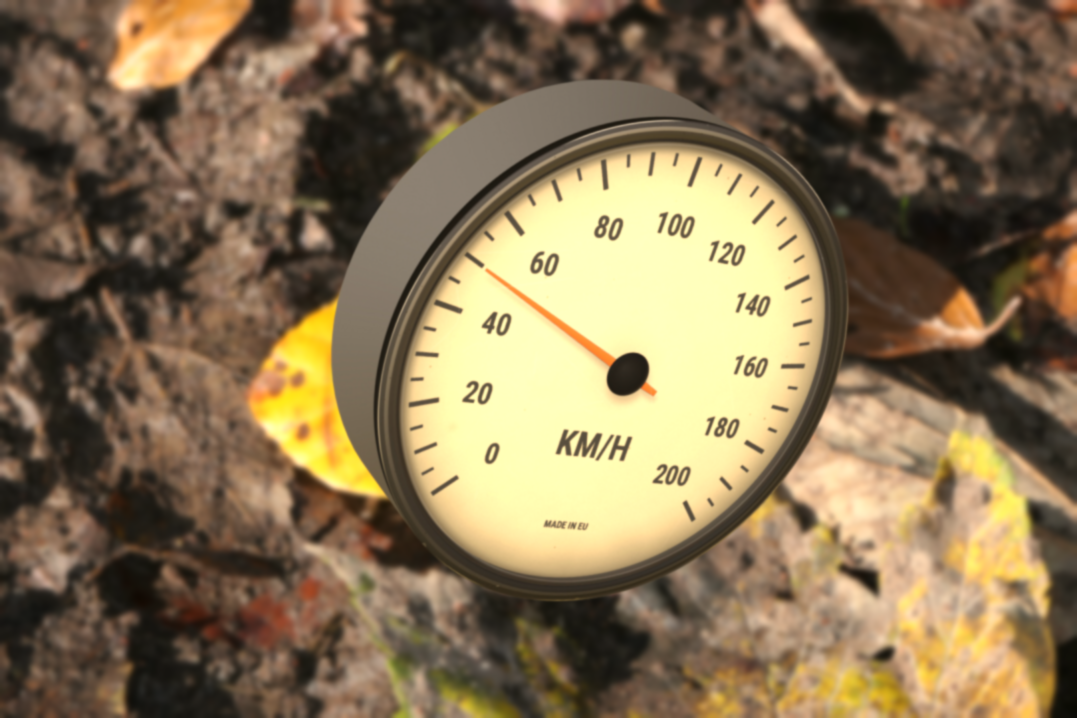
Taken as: 50,km/h
